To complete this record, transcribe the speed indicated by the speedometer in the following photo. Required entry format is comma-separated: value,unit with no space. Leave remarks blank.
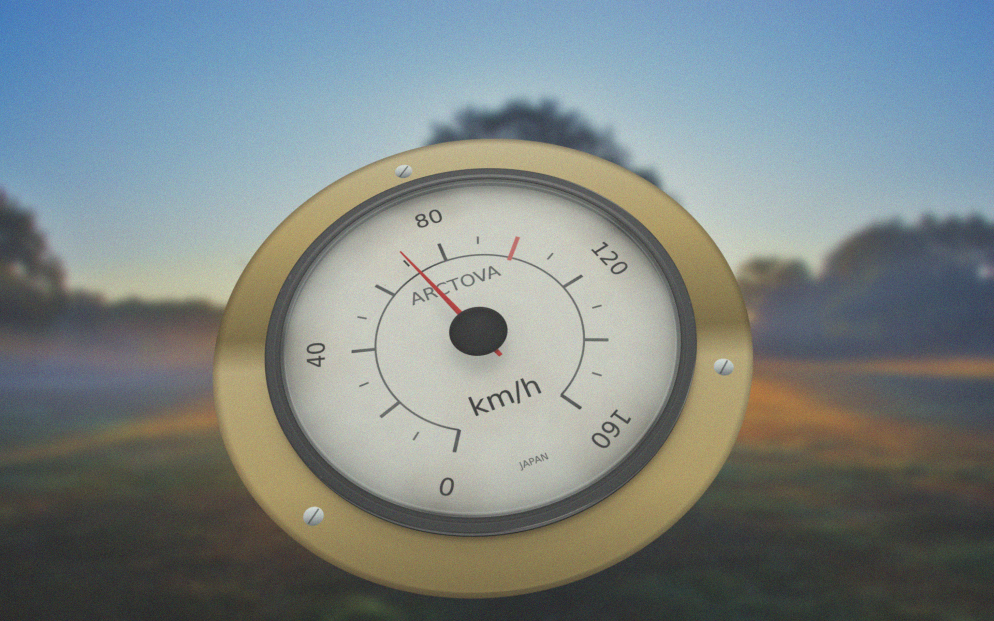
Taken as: 70,km/h
